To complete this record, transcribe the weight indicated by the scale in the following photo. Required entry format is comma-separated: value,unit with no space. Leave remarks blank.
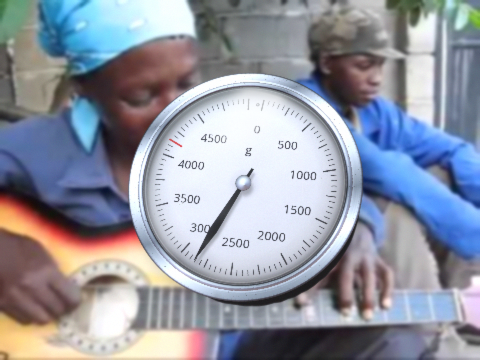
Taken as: 2850,g
